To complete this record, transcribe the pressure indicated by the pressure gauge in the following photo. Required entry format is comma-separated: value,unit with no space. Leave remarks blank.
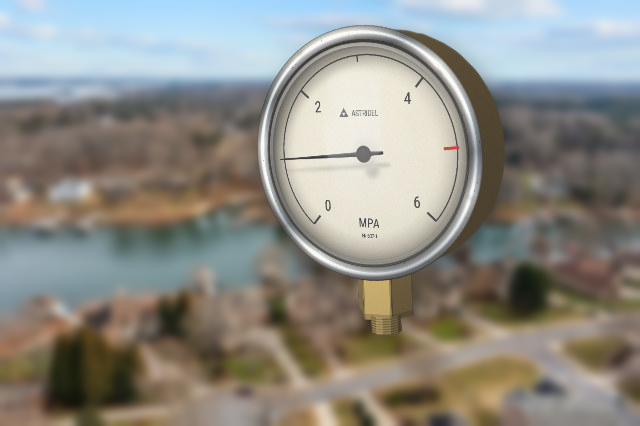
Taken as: 1,MPa
